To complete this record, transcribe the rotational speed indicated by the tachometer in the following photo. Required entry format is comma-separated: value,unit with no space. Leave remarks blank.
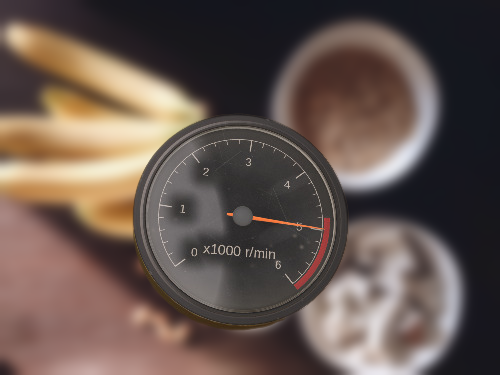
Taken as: 5000,rpm
